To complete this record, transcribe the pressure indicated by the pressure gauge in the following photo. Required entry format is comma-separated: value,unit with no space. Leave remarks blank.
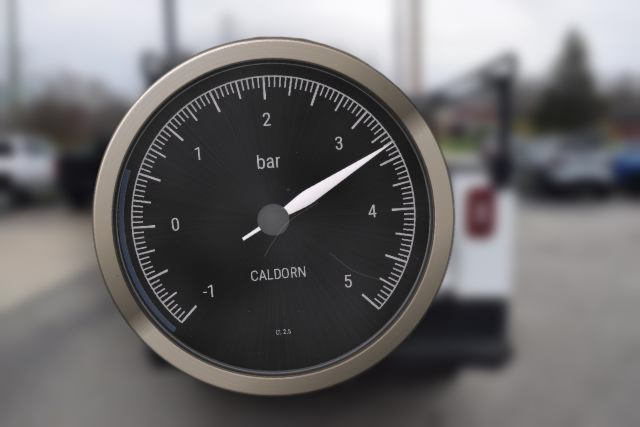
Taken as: 3.35,bar
